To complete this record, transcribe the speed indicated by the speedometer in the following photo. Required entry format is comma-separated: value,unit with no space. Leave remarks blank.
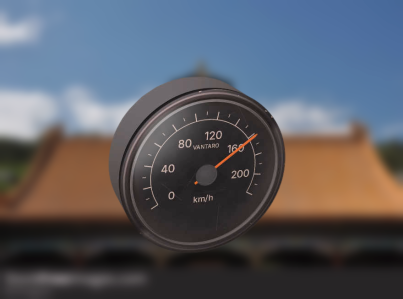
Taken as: 160,km/h
